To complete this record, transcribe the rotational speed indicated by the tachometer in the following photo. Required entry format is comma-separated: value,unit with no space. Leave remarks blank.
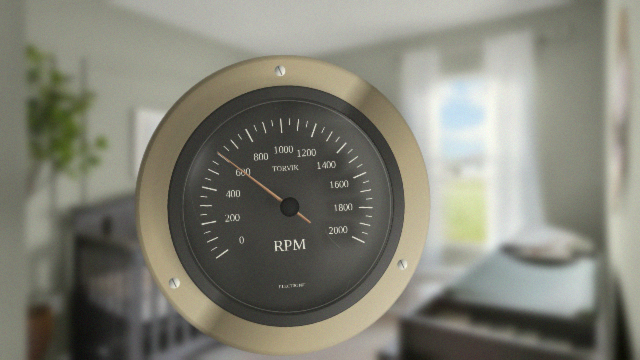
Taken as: 600,rpm
